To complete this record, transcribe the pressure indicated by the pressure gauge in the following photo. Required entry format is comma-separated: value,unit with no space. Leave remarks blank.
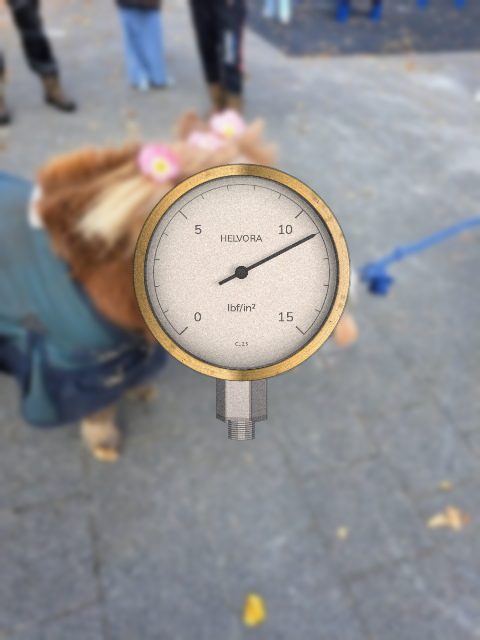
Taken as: 11,psi
